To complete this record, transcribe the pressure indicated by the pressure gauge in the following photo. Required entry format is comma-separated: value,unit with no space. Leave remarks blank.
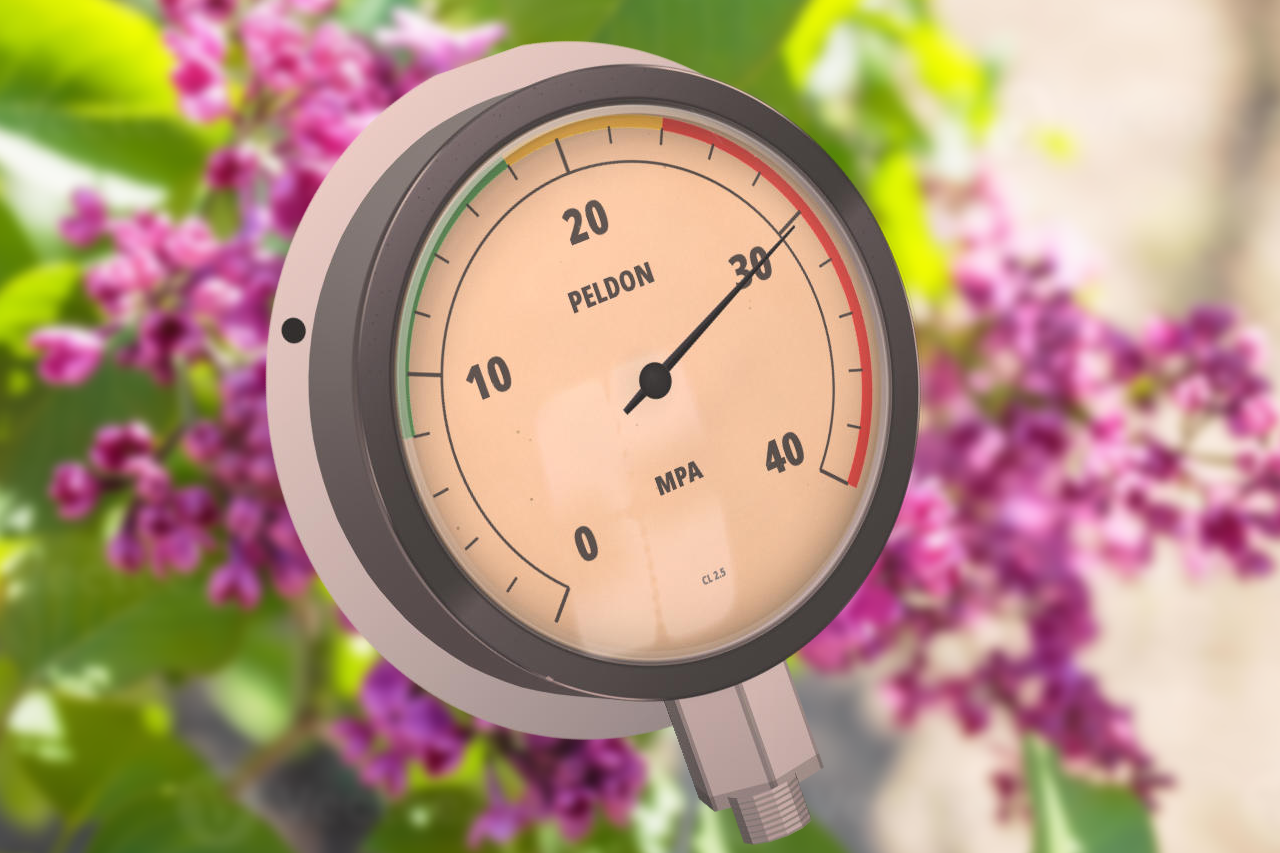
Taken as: 30,MPa
